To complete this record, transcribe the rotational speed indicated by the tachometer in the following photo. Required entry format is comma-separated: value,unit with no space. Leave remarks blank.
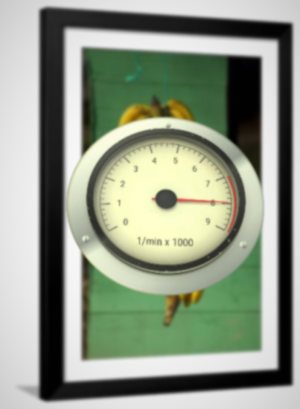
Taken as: 8000,rpm
